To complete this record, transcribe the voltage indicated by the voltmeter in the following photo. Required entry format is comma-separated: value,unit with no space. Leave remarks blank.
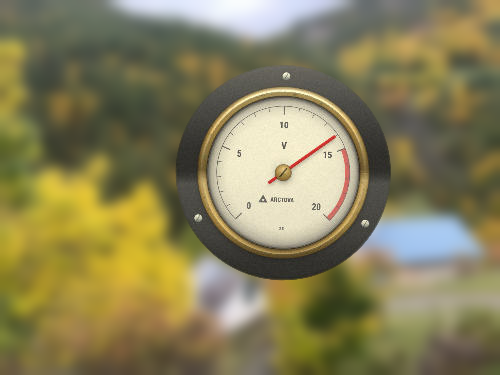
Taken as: 14,V
